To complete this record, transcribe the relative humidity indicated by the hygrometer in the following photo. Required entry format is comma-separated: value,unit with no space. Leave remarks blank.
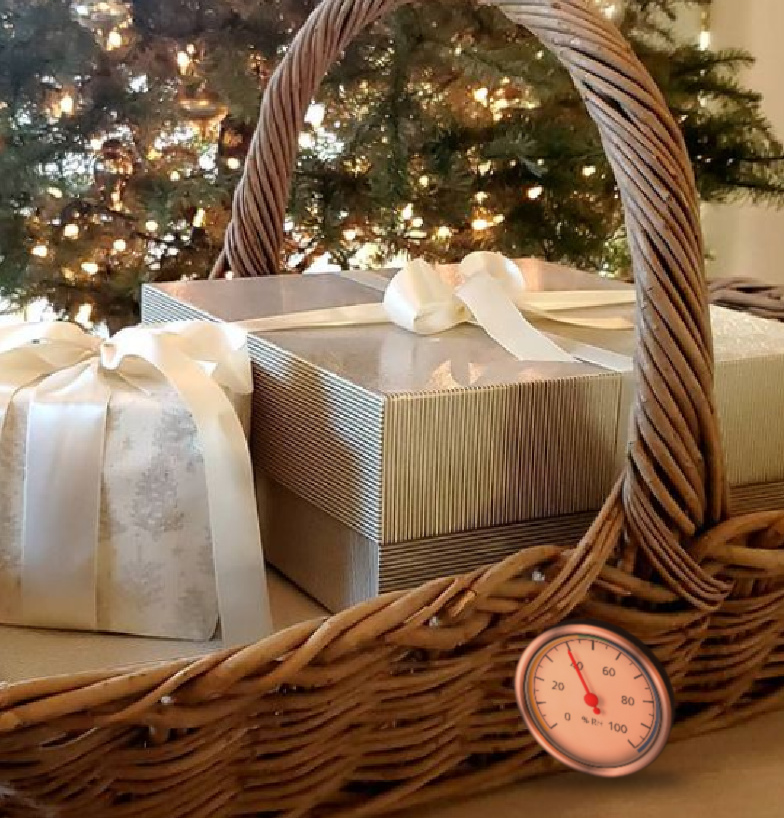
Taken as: 40,%
